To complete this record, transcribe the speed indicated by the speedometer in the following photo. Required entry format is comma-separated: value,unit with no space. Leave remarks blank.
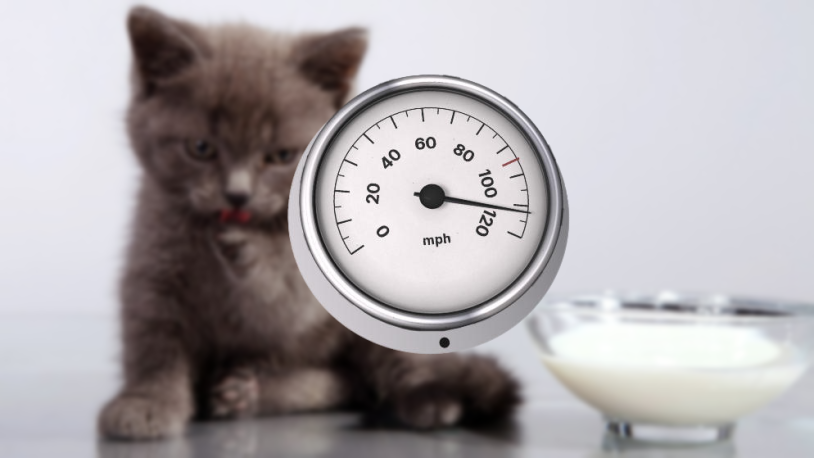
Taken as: 112.5,mph
